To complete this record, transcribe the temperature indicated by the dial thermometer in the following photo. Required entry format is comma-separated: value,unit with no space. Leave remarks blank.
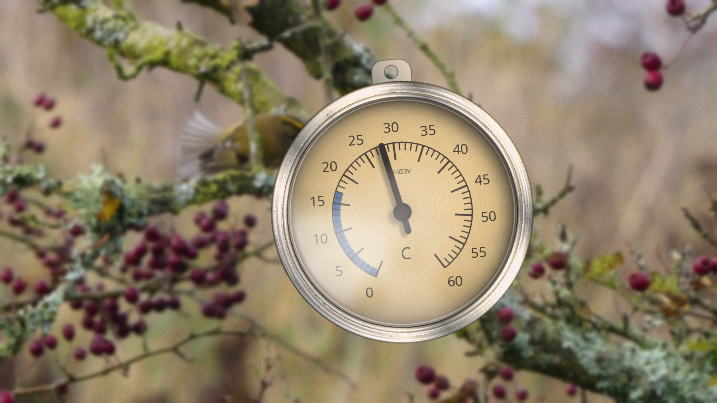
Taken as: 28,°C
